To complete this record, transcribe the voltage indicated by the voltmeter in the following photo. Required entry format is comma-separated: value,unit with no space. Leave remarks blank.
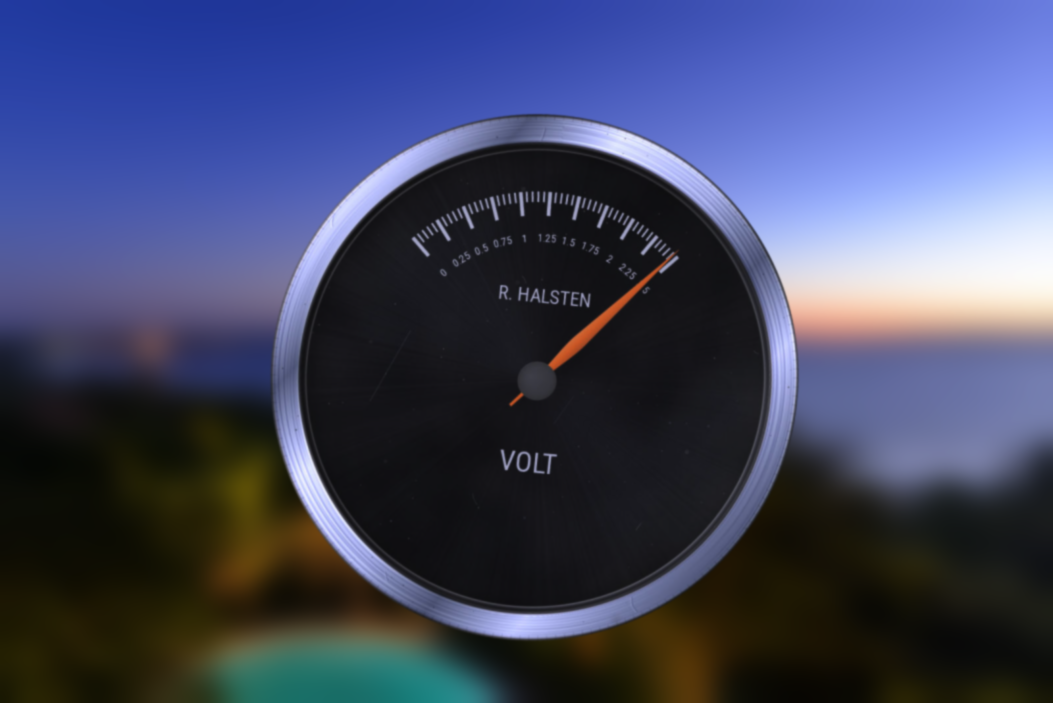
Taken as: 2.45,V
